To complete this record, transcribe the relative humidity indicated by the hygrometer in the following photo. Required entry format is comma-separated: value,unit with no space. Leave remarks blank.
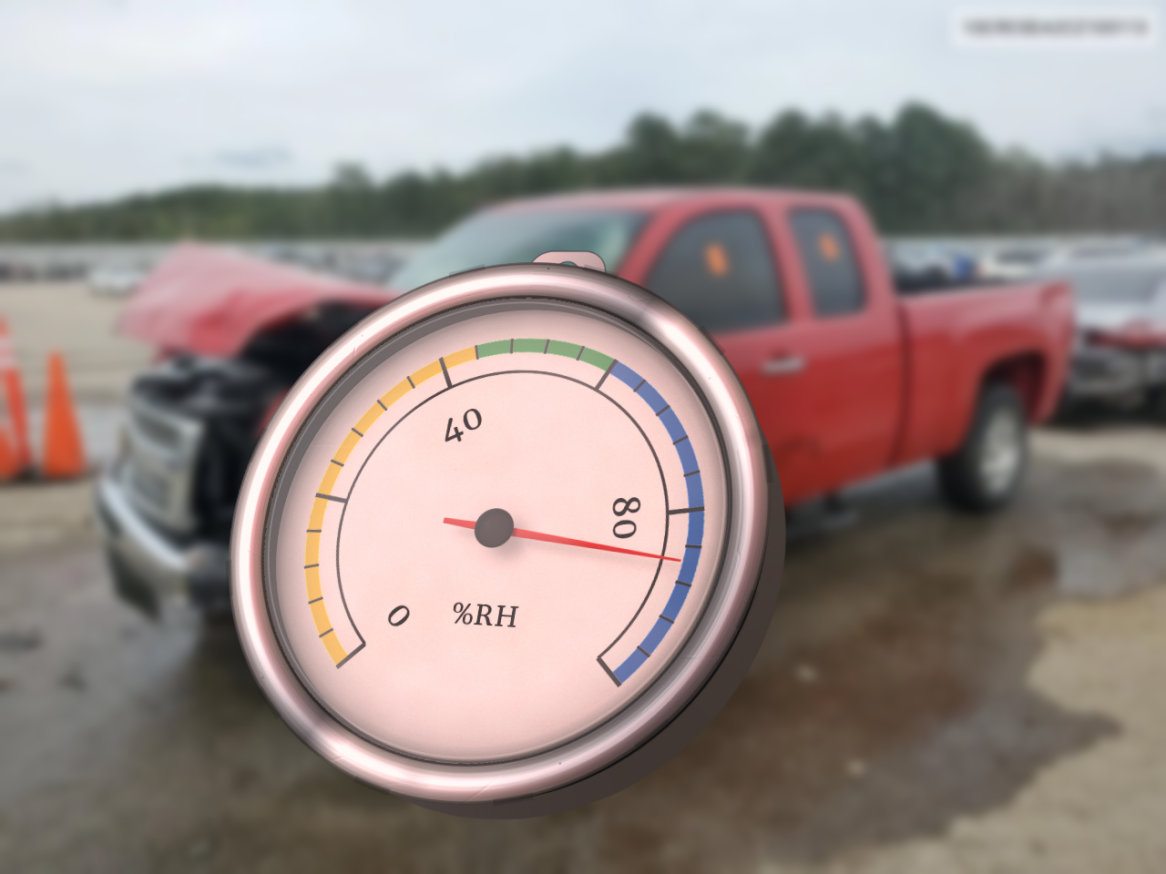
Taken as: 86,%
